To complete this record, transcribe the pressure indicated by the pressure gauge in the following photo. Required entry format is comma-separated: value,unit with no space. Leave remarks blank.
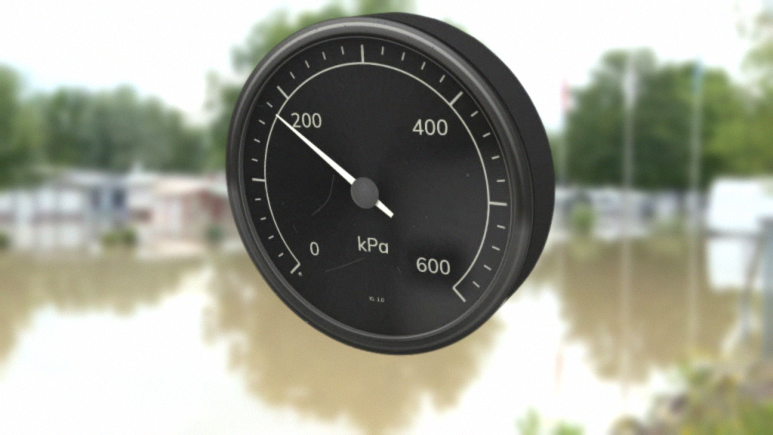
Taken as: 180,kPa
